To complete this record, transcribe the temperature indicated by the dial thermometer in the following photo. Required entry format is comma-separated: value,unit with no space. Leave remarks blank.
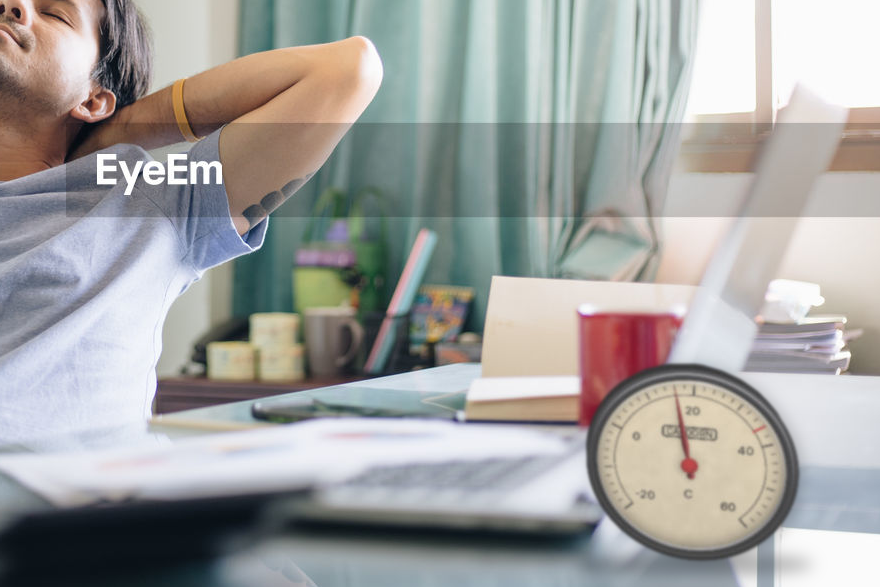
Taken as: 16,°C
